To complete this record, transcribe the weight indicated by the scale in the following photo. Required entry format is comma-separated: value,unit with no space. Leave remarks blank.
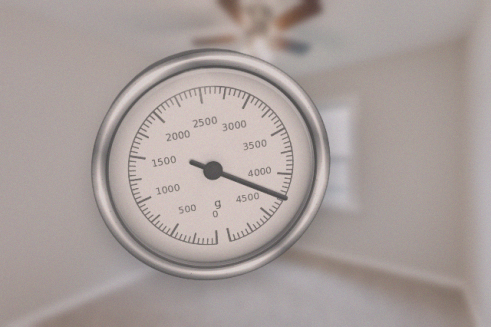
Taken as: 4250,g
